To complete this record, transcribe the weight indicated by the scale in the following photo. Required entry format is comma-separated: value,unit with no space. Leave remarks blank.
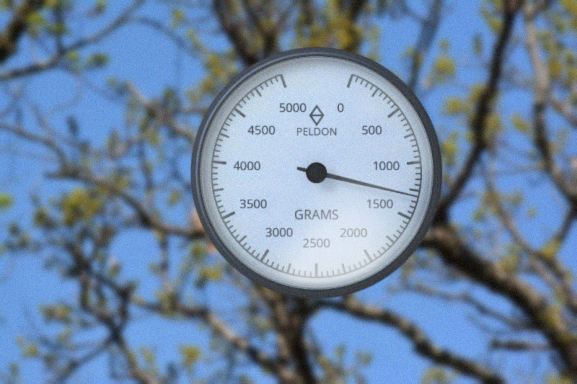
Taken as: 1300,g
